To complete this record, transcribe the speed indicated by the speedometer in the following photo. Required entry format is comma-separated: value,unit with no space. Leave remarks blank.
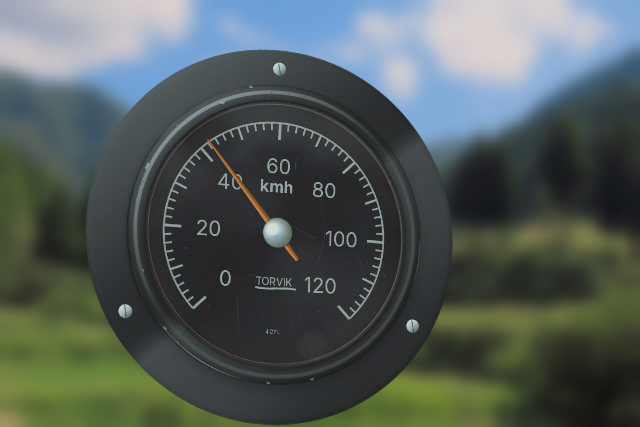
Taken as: 42,km/h
